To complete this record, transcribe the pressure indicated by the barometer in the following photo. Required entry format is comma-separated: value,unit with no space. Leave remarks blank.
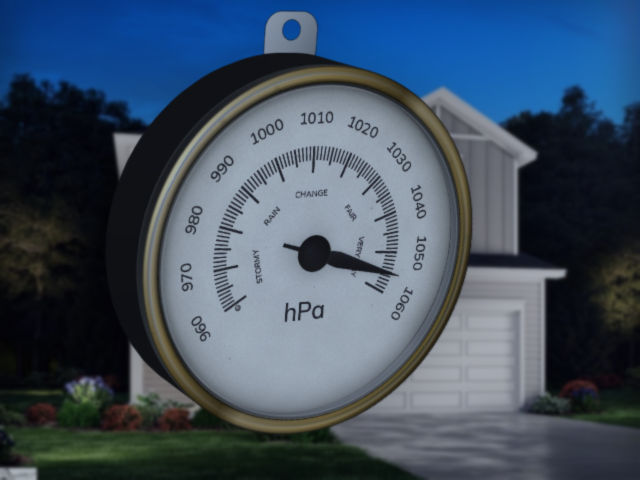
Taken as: 1055,hPa
